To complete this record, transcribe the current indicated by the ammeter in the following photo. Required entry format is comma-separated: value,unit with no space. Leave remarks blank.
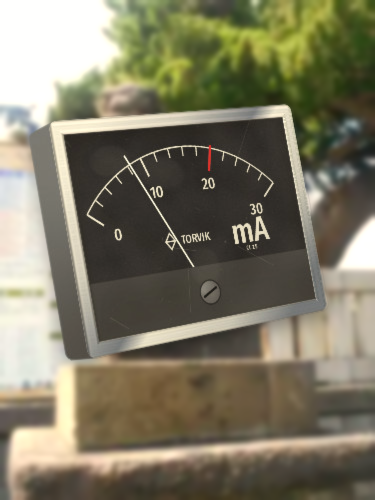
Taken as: 8,mA
